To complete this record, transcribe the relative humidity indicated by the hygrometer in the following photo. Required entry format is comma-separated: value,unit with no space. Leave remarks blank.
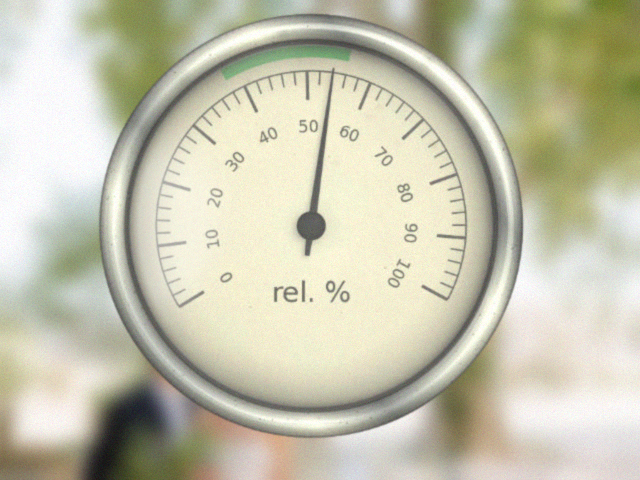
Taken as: 54,%
